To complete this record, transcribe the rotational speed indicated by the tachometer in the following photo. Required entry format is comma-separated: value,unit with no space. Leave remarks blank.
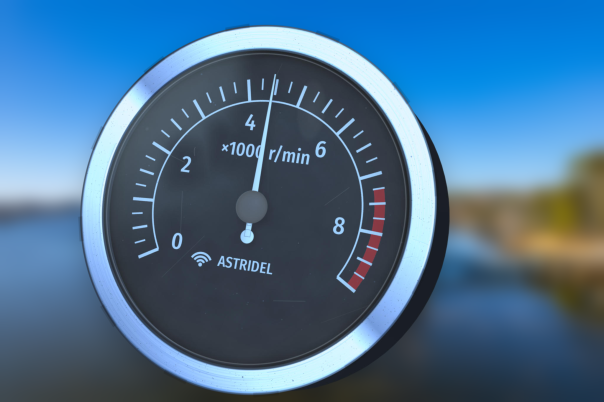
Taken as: 4500,rpm
